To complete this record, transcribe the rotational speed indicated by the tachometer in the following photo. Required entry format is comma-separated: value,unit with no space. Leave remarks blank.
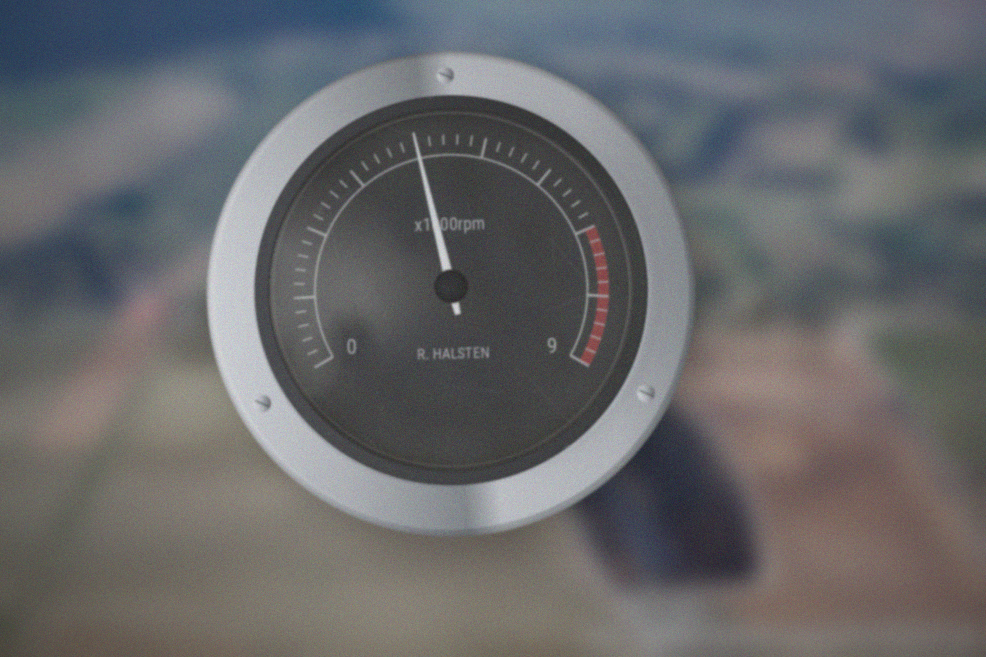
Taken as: 4000,rpm
